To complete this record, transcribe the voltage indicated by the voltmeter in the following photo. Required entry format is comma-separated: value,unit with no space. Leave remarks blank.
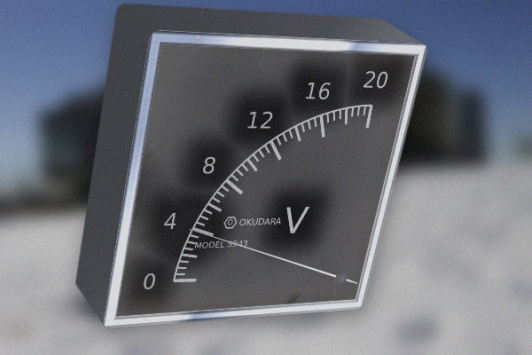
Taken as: 4,V
